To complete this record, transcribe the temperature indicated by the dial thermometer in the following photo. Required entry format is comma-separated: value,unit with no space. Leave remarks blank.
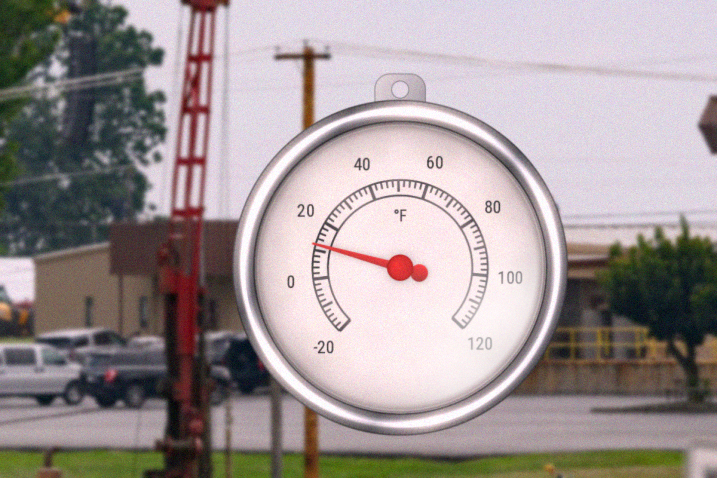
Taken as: 12,°F
